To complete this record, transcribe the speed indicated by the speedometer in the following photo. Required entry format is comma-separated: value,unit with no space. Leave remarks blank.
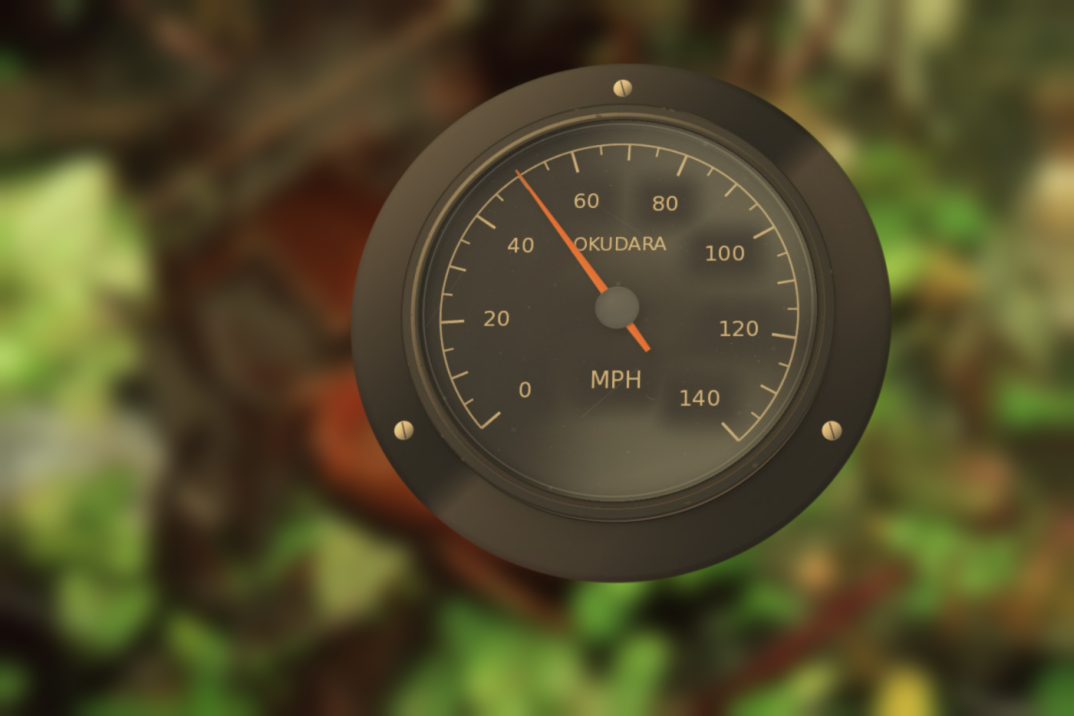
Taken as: 50,mph
